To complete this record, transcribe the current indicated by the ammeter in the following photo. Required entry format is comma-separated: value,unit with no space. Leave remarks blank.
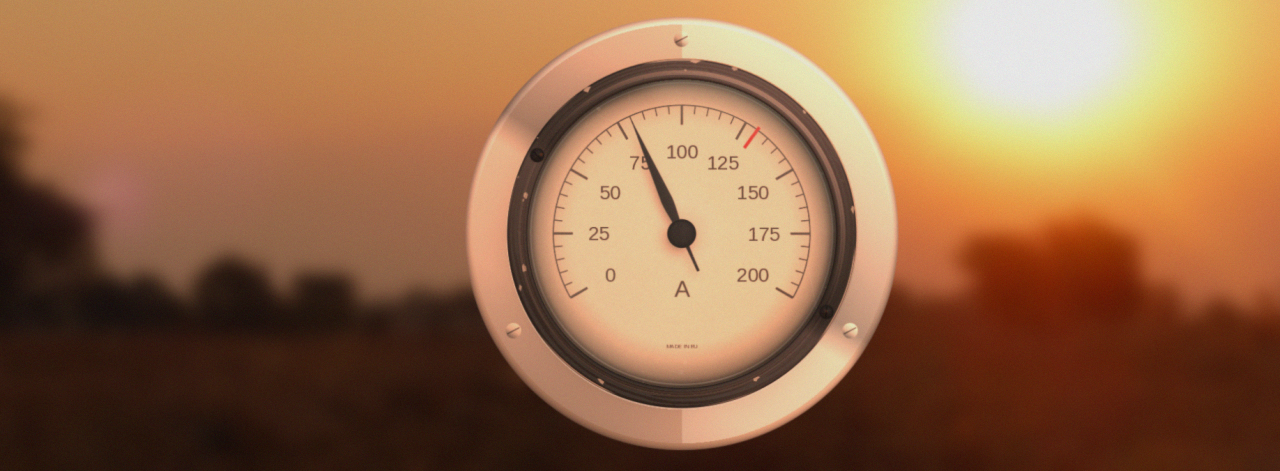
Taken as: 80,A
